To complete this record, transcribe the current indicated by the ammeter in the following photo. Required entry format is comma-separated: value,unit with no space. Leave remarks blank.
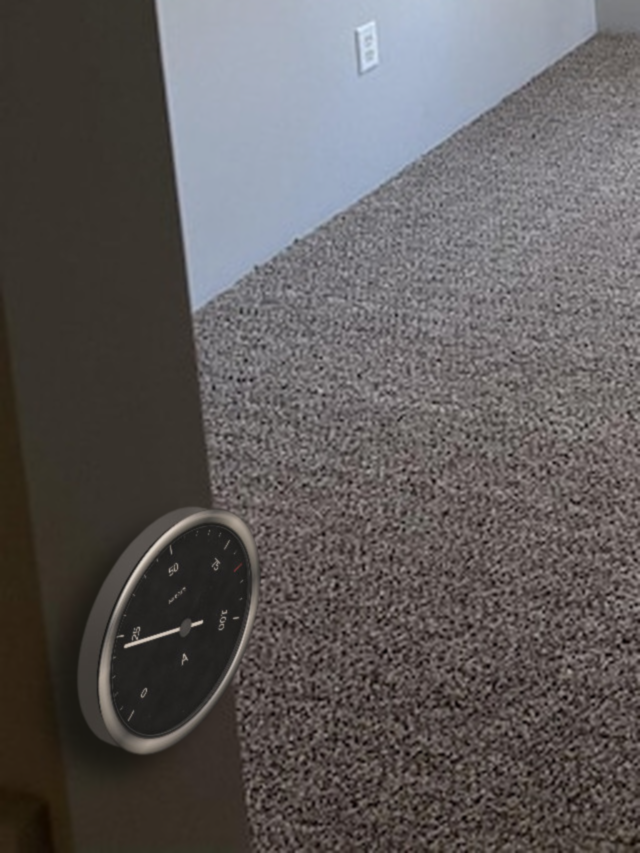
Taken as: 22.5,A
